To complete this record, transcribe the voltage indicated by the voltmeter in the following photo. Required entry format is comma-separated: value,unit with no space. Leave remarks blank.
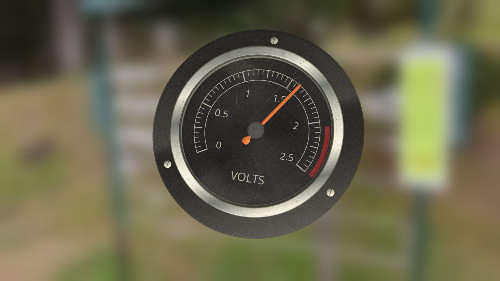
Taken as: 1.6,V
